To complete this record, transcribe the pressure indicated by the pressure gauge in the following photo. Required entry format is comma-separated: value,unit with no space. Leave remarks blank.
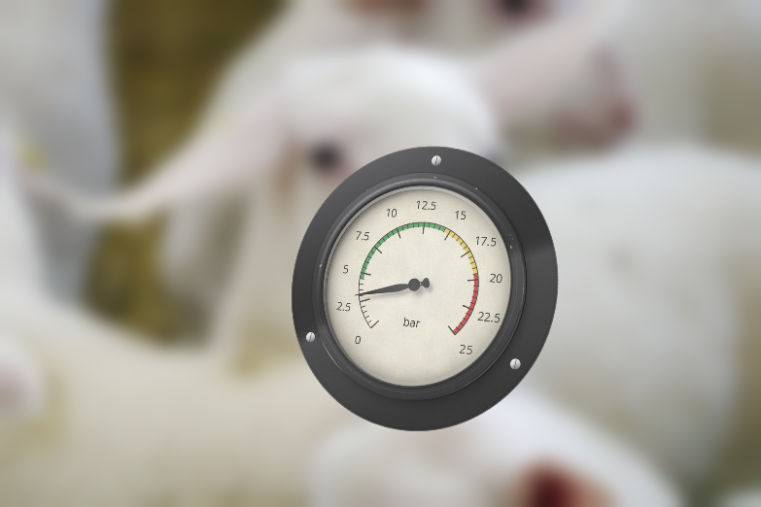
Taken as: 3,bar
